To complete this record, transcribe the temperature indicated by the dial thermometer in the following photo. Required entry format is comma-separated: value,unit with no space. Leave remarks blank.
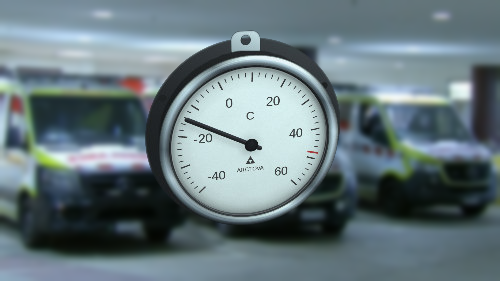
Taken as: -14,°C
